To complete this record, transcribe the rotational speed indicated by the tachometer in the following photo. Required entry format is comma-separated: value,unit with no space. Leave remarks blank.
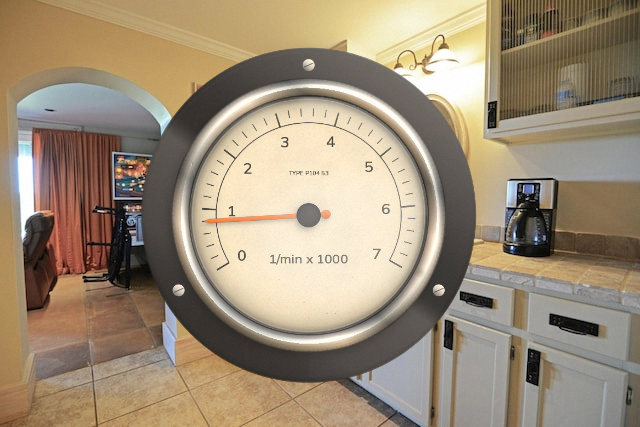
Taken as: 800,rpm
